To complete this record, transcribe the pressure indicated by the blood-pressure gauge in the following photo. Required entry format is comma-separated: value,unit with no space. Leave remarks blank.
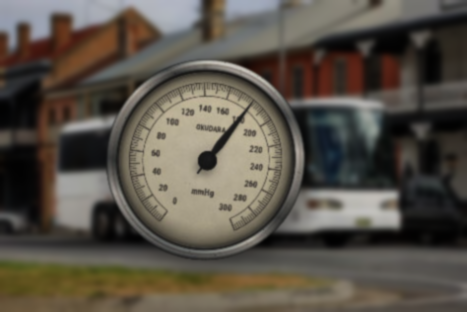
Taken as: 180,mmHg
